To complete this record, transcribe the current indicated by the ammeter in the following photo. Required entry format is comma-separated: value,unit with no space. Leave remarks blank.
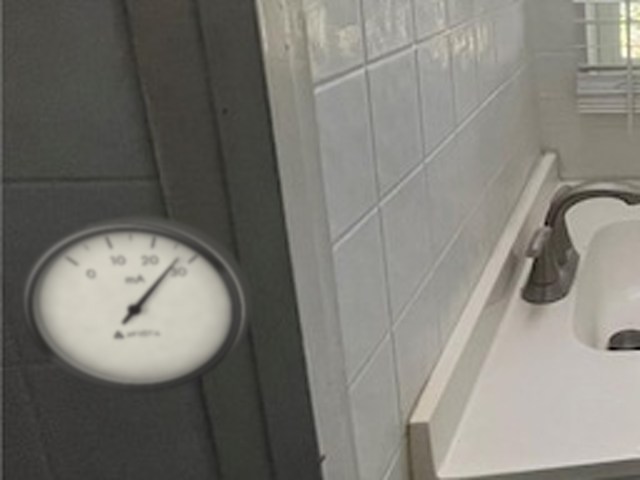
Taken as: 27.5,mA
